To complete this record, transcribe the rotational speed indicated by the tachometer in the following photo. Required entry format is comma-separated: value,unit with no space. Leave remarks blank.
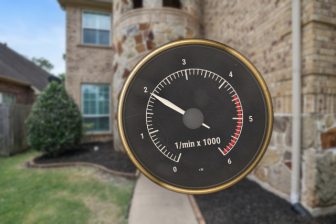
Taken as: 2000,rpm
